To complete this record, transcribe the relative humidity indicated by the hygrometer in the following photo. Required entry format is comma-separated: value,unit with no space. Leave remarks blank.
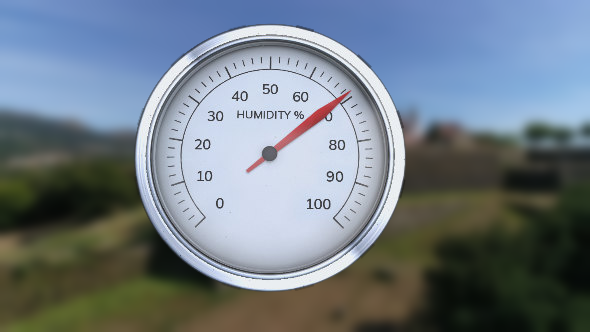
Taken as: 69,%
